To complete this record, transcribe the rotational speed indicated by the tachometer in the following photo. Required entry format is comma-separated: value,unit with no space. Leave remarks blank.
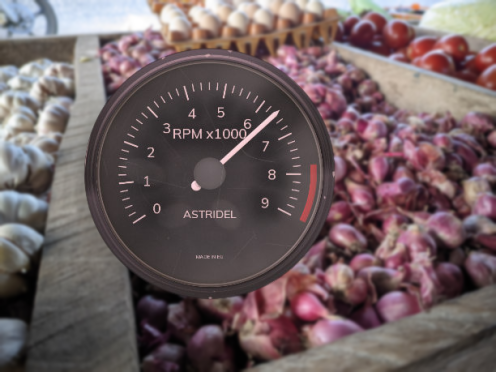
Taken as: 6400,rpm
